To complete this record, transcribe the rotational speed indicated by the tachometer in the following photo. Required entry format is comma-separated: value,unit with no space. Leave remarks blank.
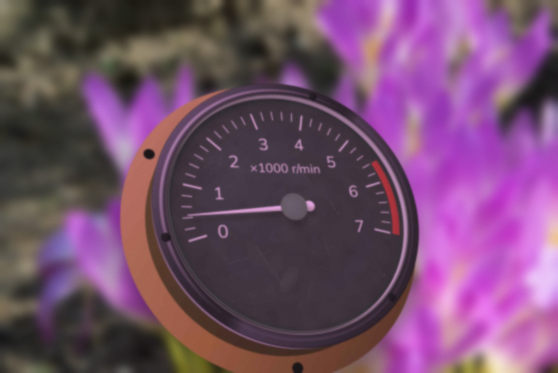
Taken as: 400,rpm
